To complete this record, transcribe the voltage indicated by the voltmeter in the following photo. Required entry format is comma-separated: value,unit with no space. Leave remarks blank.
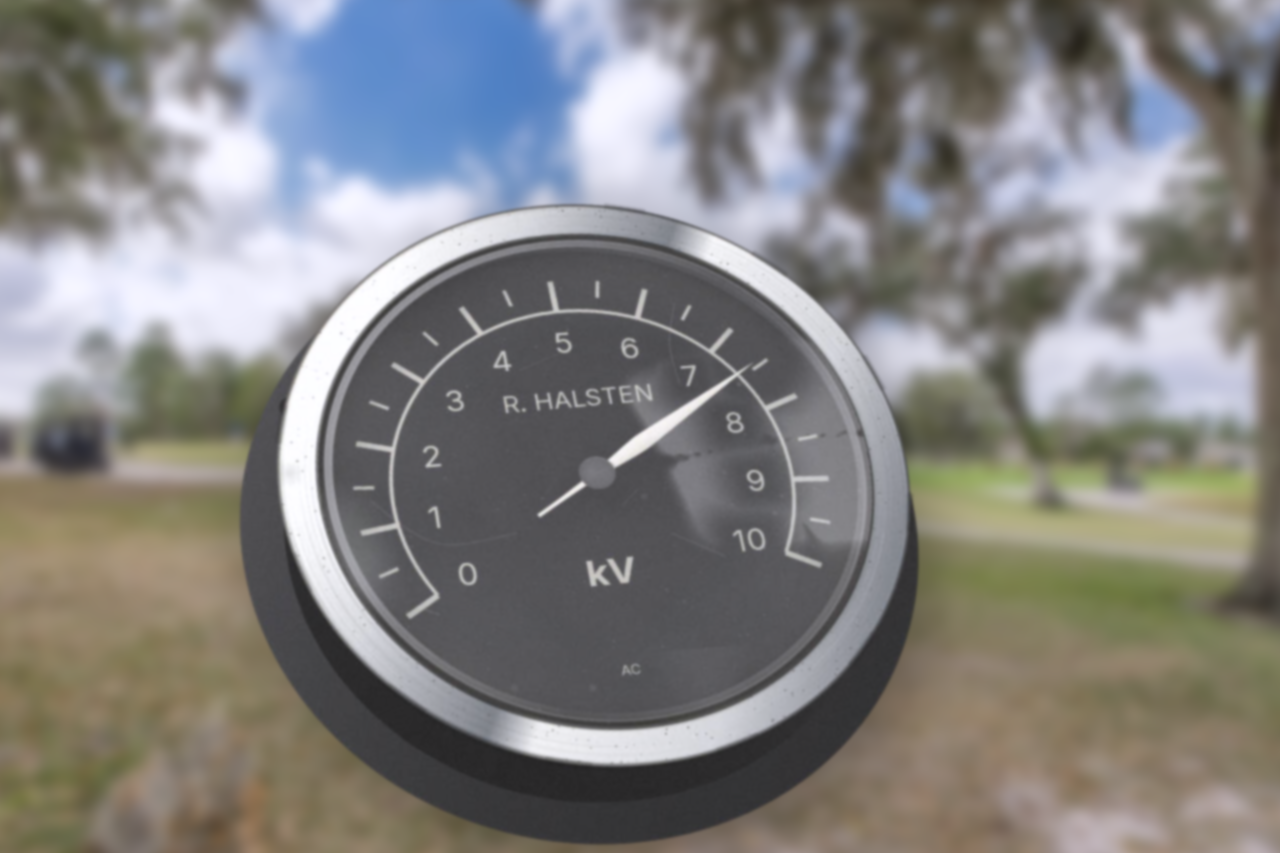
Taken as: 7.5,kV
